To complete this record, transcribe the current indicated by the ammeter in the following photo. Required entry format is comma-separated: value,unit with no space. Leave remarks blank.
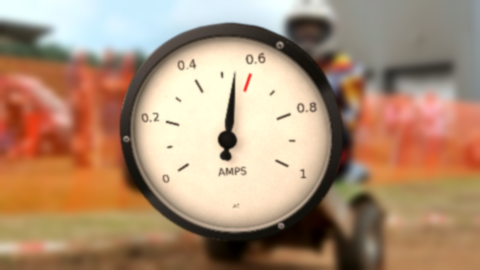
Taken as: 0.55,A
